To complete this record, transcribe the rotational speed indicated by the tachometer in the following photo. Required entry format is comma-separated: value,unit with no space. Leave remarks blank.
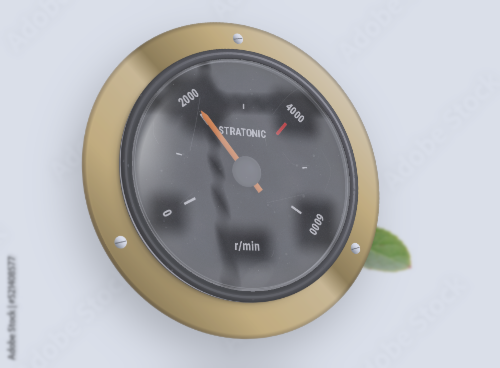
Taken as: 2000,rpm
